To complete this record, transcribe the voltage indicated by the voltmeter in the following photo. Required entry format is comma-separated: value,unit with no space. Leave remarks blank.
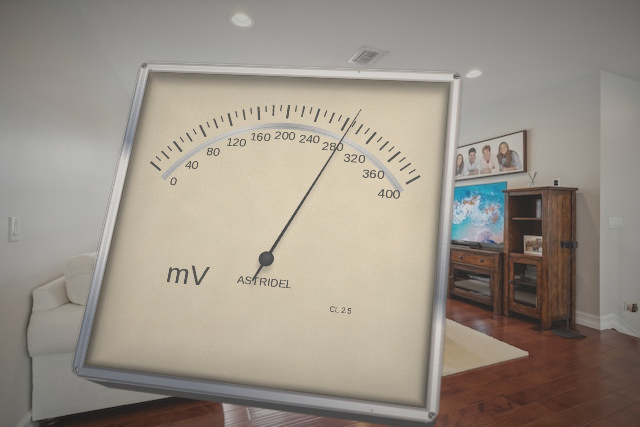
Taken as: 290,mV
